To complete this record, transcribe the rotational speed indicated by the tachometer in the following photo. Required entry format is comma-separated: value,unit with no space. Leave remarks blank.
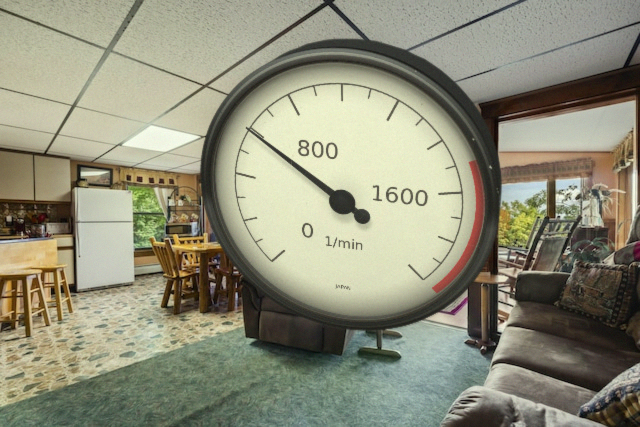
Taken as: 600,rpm
